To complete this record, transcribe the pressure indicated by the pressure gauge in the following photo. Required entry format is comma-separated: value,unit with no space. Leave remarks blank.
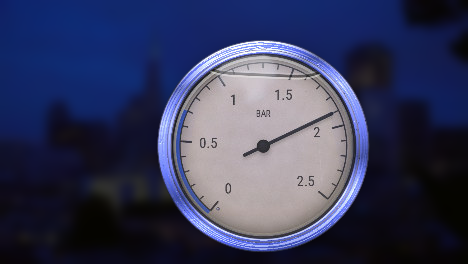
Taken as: 1.9,bar
